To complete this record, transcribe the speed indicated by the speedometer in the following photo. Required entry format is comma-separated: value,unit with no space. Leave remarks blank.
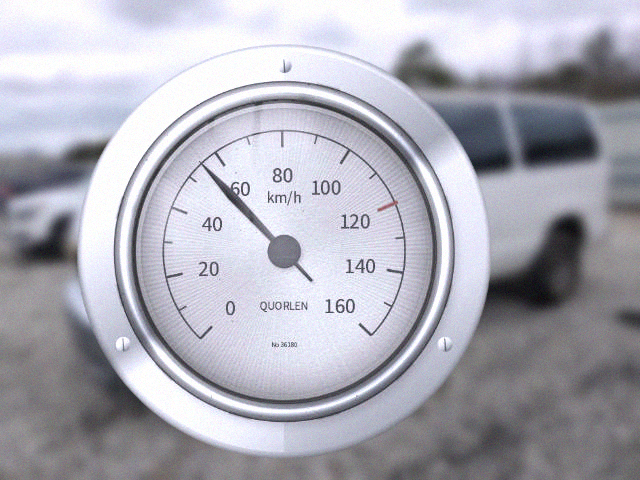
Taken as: 55,km/h
